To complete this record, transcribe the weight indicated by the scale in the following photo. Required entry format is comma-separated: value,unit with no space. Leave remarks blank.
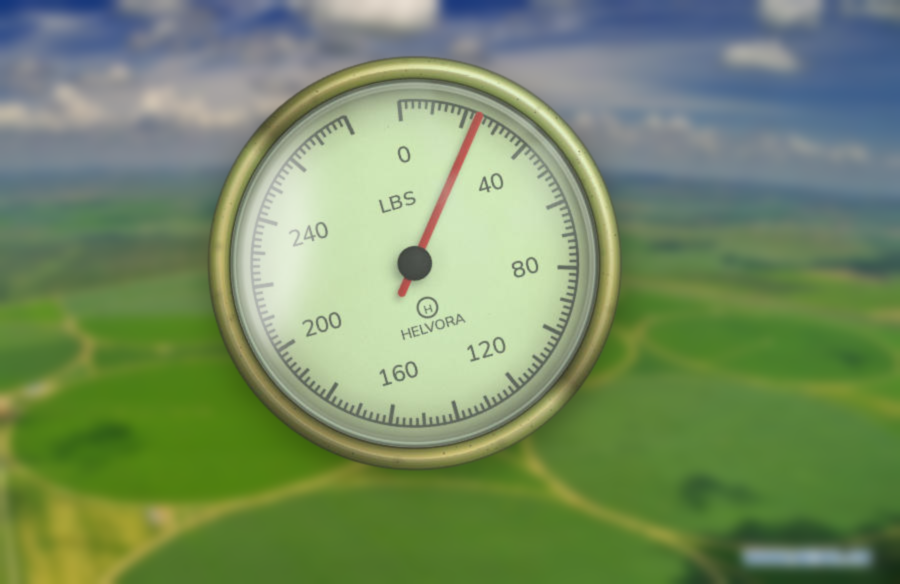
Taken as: 24,lb
